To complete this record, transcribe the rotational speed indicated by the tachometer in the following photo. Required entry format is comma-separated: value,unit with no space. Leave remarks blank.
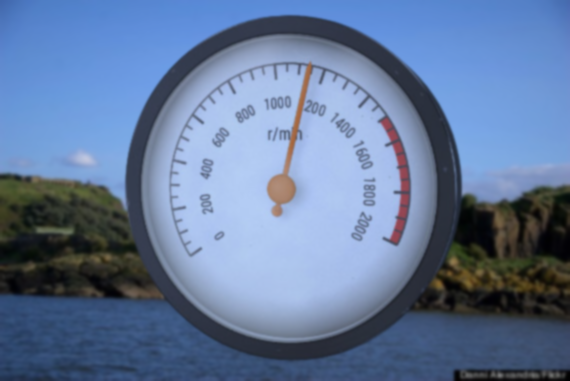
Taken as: 1150,rpm
